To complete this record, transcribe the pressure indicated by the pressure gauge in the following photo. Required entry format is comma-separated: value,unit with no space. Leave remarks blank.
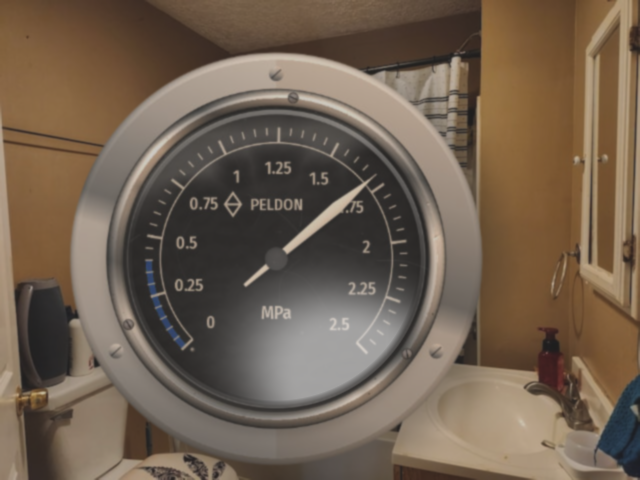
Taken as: 1.7,MPa
